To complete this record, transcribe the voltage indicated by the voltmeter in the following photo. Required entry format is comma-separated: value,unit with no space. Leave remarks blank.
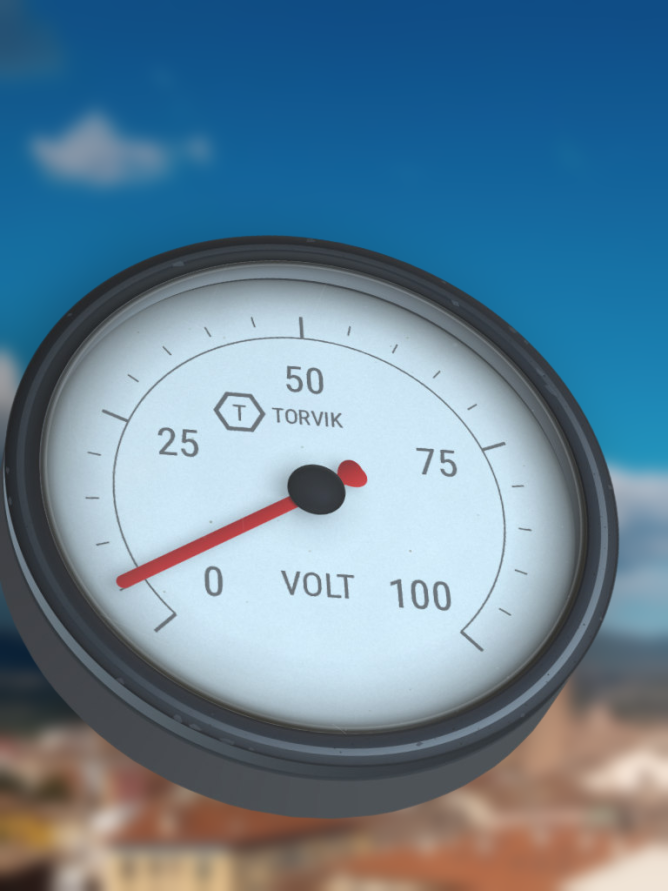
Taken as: 5,V
